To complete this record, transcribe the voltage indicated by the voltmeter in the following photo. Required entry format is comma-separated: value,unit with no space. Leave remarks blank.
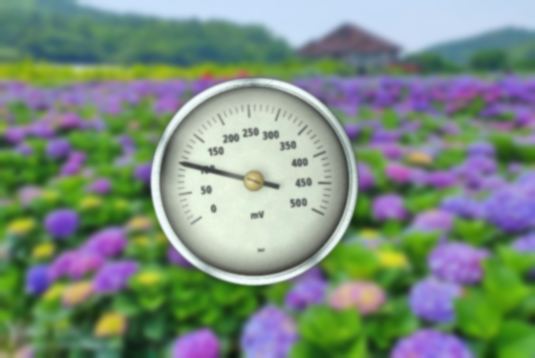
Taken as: 100,mV
